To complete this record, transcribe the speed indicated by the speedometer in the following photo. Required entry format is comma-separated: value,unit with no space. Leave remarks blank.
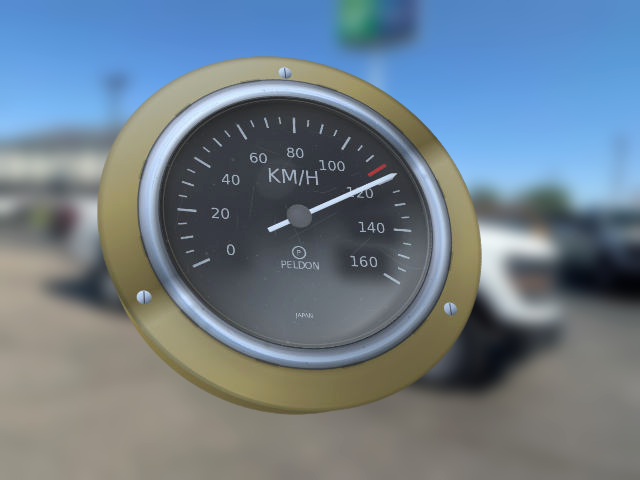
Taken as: 120,km/h
